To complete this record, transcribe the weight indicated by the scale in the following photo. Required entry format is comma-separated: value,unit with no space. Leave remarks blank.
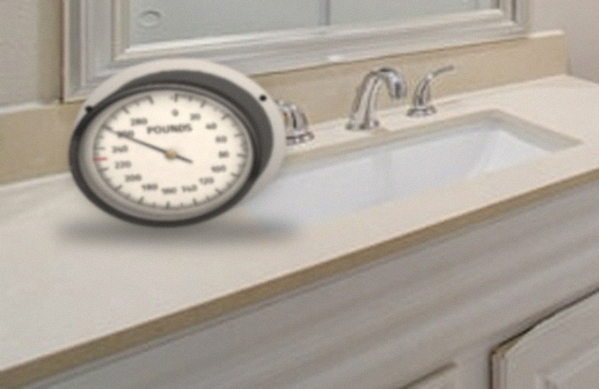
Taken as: 260,lb
